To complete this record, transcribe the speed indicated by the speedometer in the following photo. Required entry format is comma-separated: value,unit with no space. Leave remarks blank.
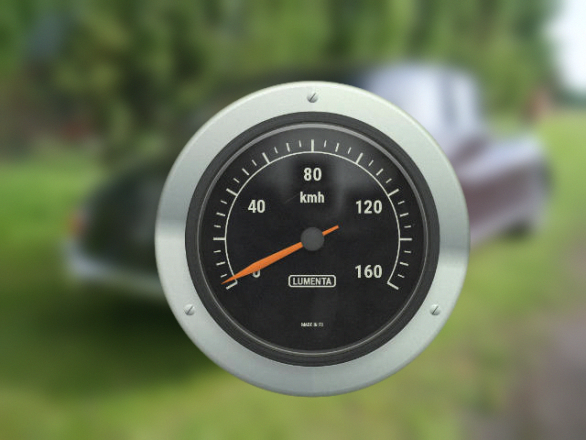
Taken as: 2.5,km/h
